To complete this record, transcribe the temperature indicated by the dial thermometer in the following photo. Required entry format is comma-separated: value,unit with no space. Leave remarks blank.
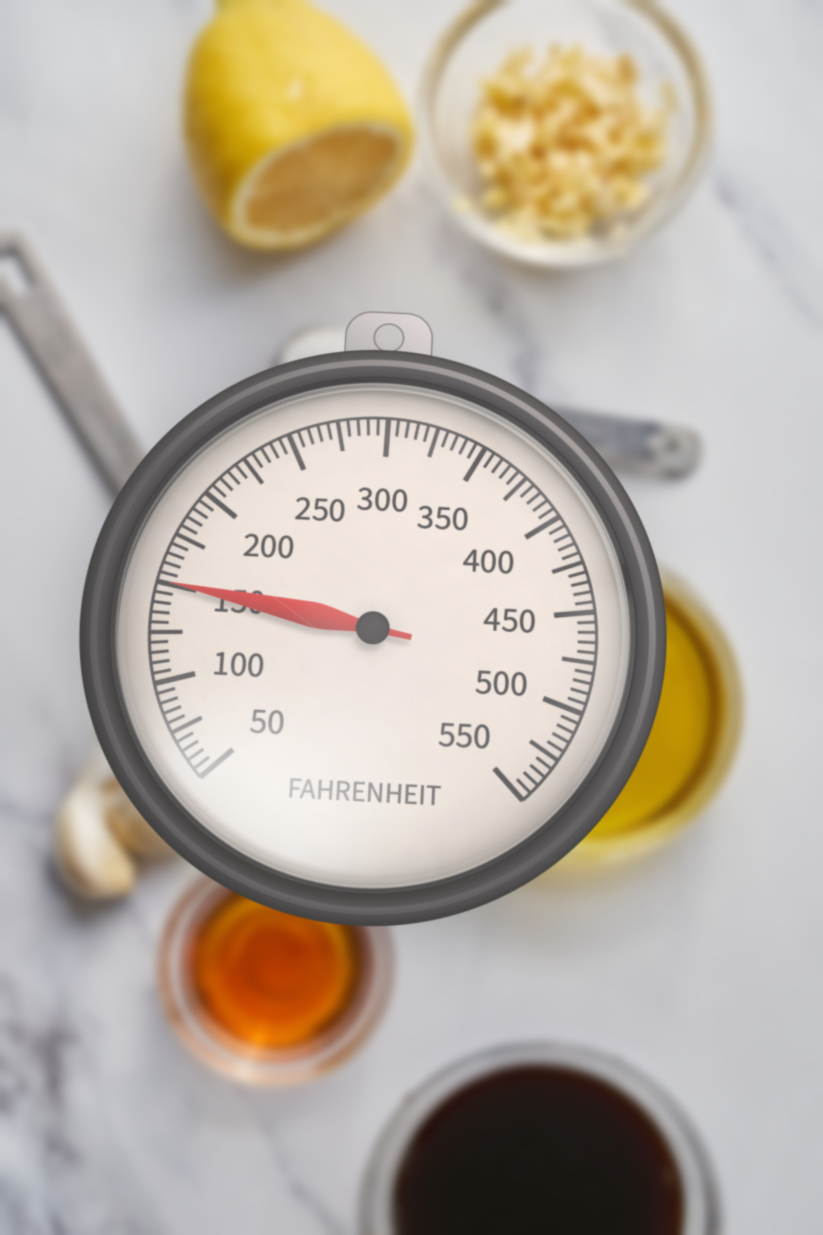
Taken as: 150,°F
